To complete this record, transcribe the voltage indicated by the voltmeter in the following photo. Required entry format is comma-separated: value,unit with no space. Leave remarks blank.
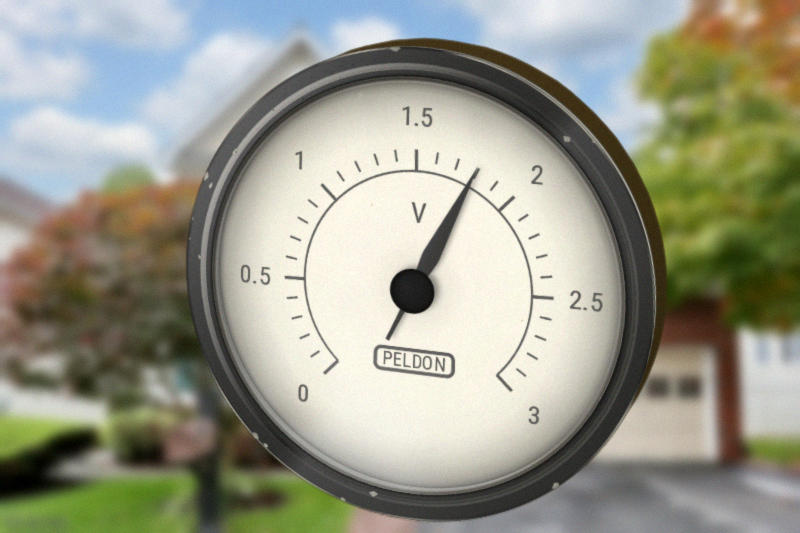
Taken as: 1.8,V
